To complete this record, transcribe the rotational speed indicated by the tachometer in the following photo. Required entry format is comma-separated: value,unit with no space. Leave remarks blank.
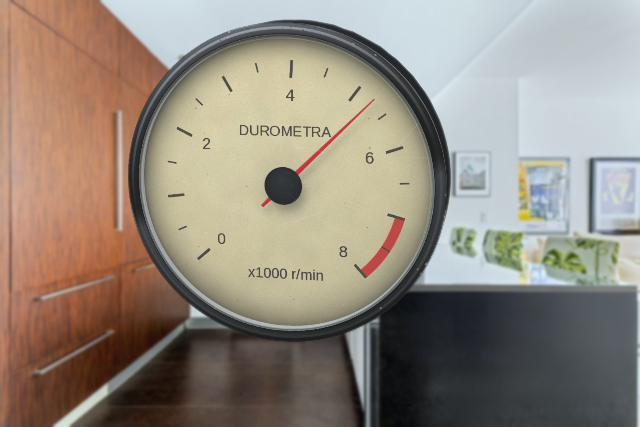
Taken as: 5250,rpm
